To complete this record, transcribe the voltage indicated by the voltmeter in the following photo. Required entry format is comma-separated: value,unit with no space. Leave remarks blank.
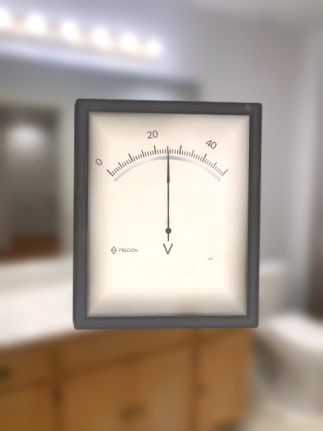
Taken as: 25,V
